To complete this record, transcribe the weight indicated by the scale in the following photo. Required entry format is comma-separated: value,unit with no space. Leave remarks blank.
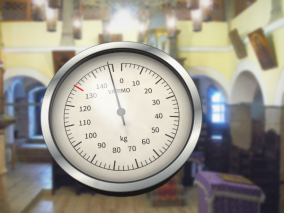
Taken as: 148,kg
